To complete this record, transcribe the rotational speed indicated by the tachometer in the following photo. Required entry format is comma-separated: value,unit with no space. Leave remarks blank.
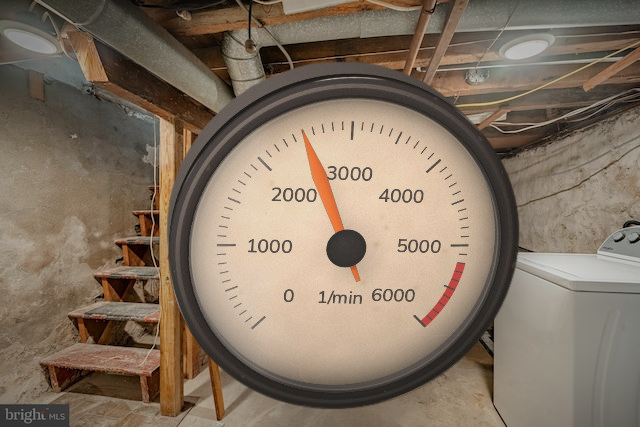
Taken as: 2500,rpm
